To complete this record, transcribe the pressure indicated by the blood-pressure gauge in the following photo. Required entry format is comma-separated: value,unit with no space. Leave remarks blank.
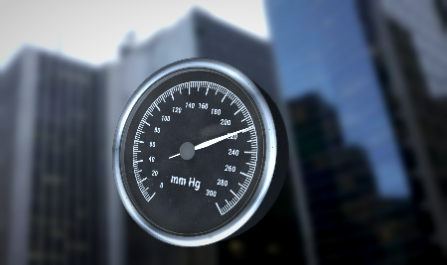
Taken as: 220,mmHg
